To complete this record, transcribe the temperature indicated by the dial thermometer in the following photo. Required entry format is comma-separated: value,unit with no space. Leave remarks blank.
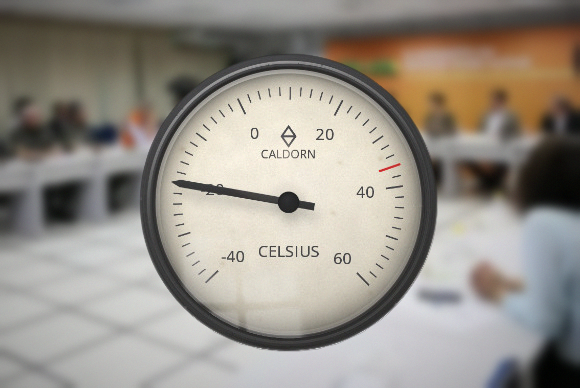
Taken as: -20,°C
